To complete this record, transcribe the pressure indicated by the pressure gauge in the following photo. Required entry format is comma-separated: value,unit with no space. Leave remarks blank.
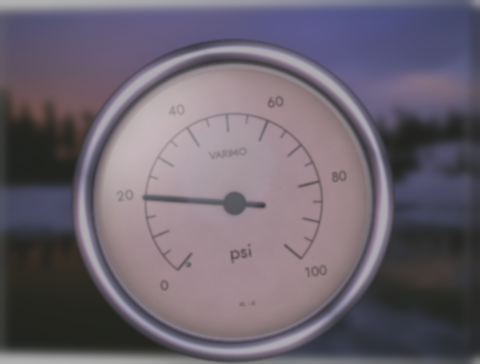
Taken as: 20,psi
